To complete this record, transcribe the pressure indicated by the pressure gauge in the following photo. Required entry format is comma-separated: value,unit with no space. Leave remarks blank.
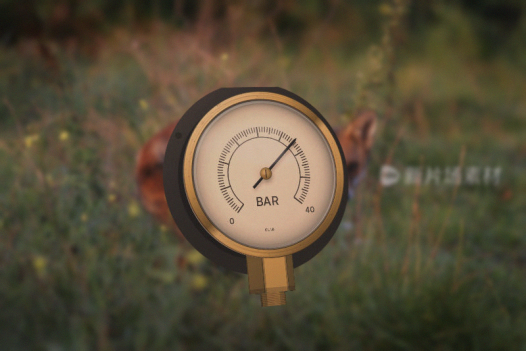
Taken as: 27.5,bar
